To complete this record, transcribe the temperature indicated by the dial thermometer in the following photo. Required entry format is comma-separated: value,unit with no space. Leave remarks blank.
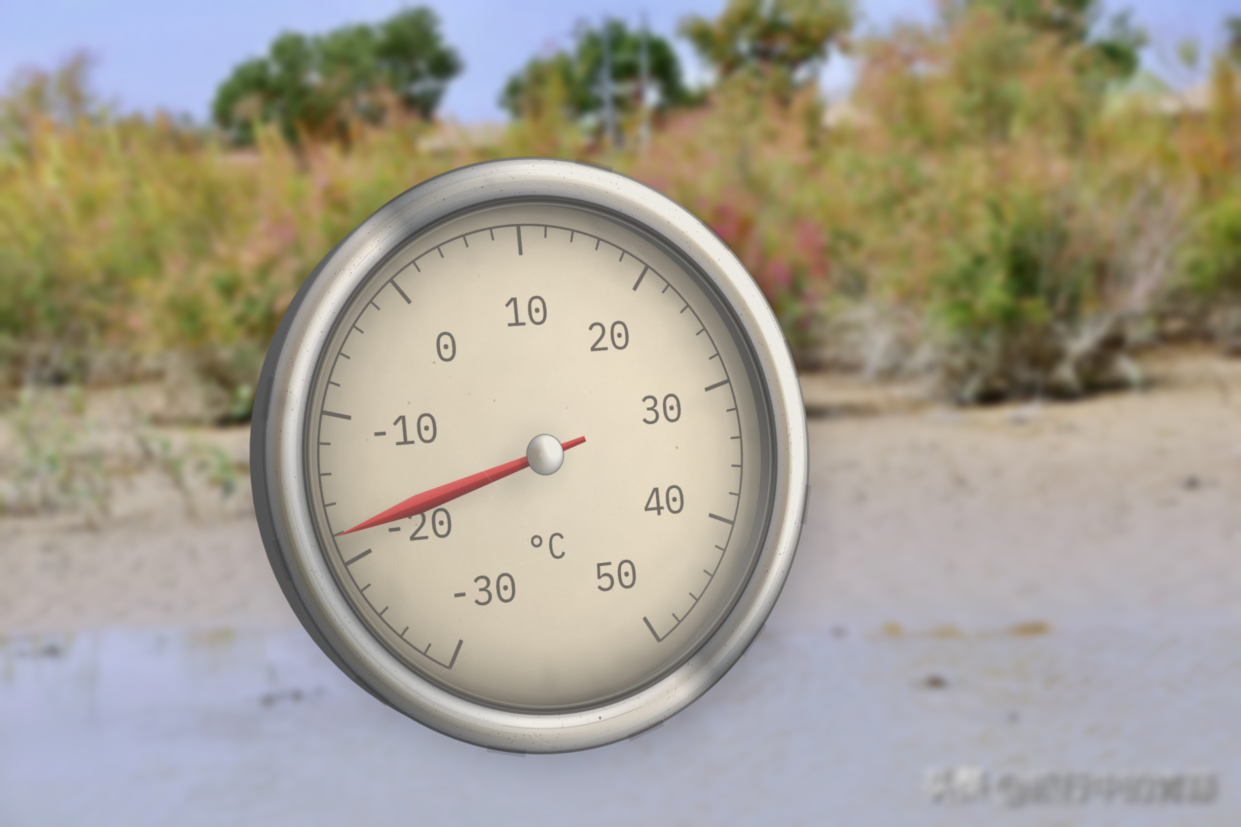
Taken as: -18,°C
